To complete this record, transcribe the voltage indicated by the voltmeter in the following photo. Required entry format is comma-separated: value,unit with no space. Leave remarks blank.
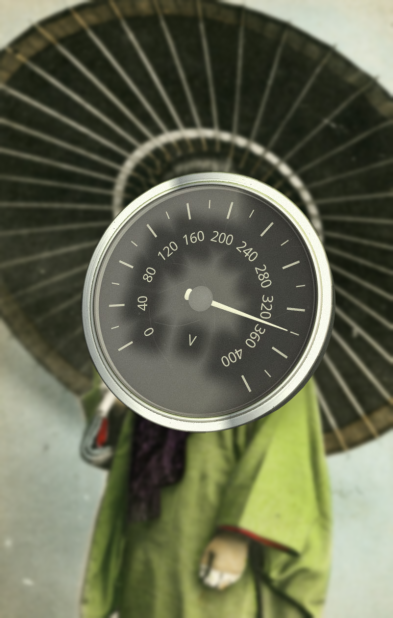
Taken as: 340,V
